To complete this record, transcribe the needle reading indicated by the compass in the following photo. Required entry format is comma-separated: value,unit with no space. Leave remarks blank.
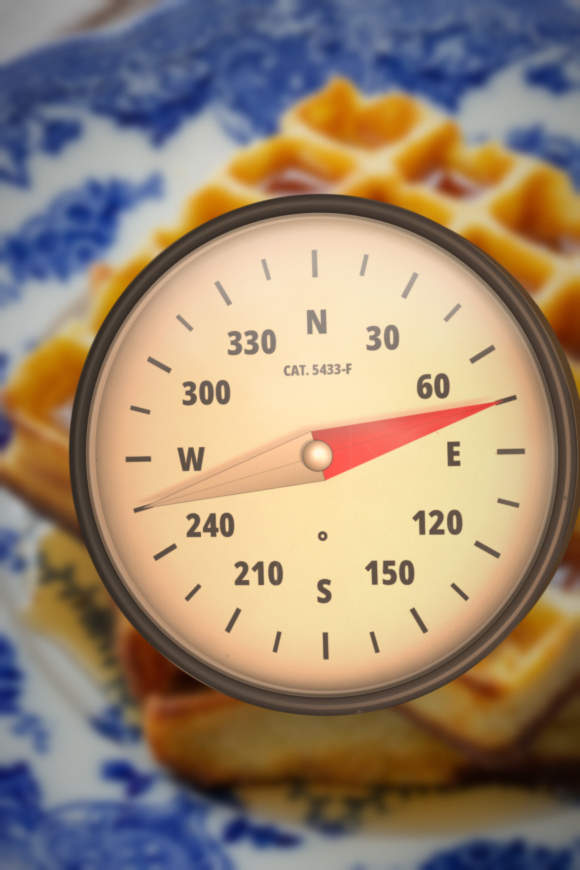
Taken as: 75,°
